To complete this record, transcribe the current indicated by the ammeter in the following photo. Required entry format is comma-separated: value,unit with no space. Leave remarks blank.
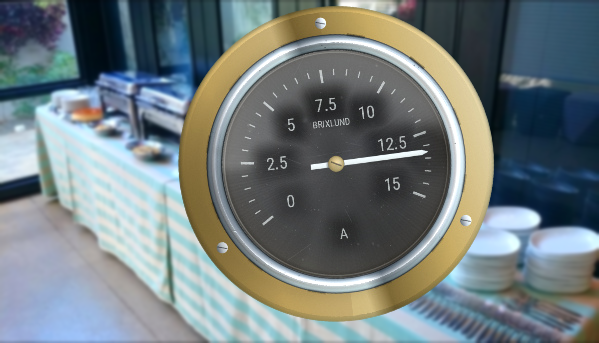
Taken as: 13.25,A
